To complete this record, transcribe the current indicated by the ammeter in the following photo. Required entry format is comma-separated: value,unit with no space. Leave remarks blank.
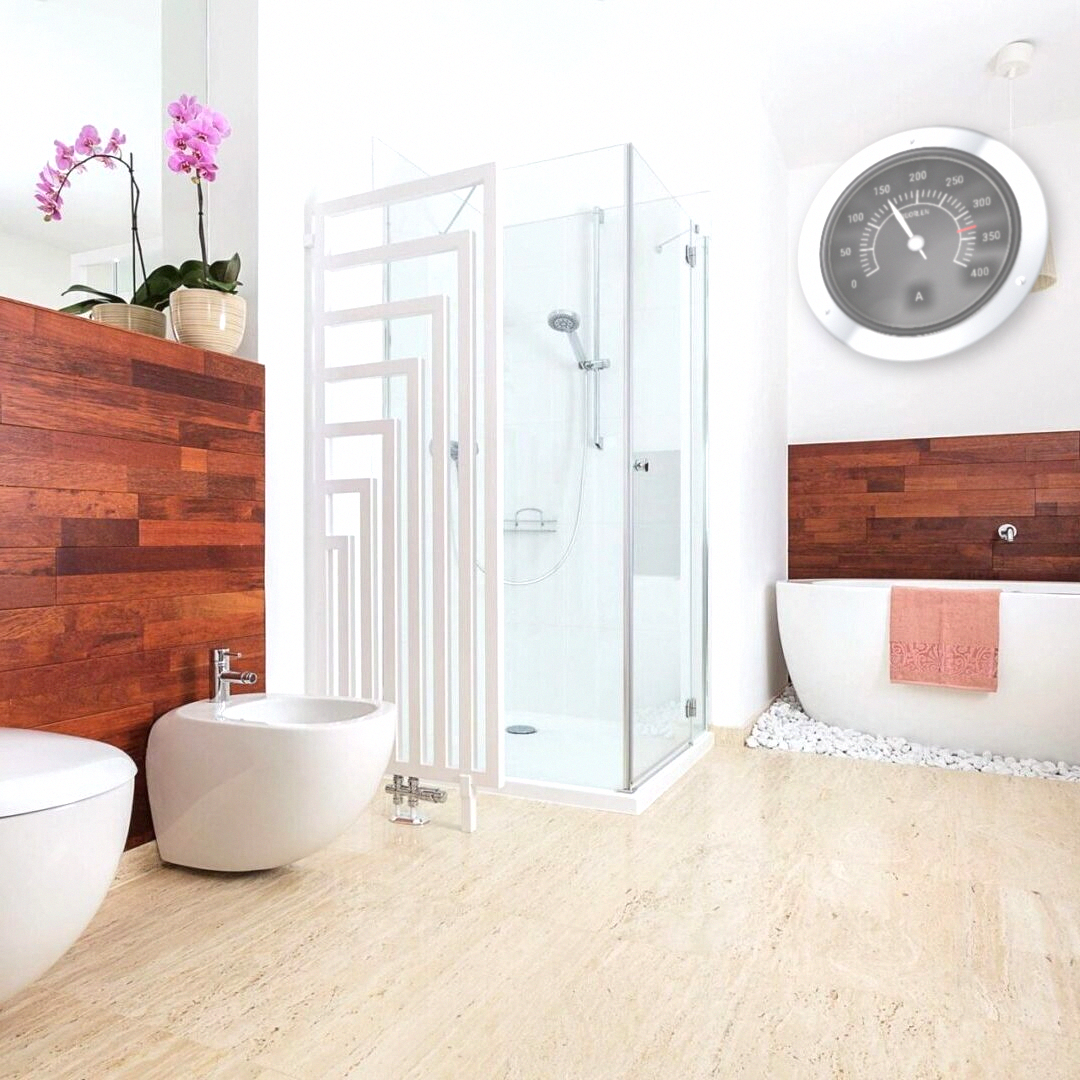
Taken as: 150,A
